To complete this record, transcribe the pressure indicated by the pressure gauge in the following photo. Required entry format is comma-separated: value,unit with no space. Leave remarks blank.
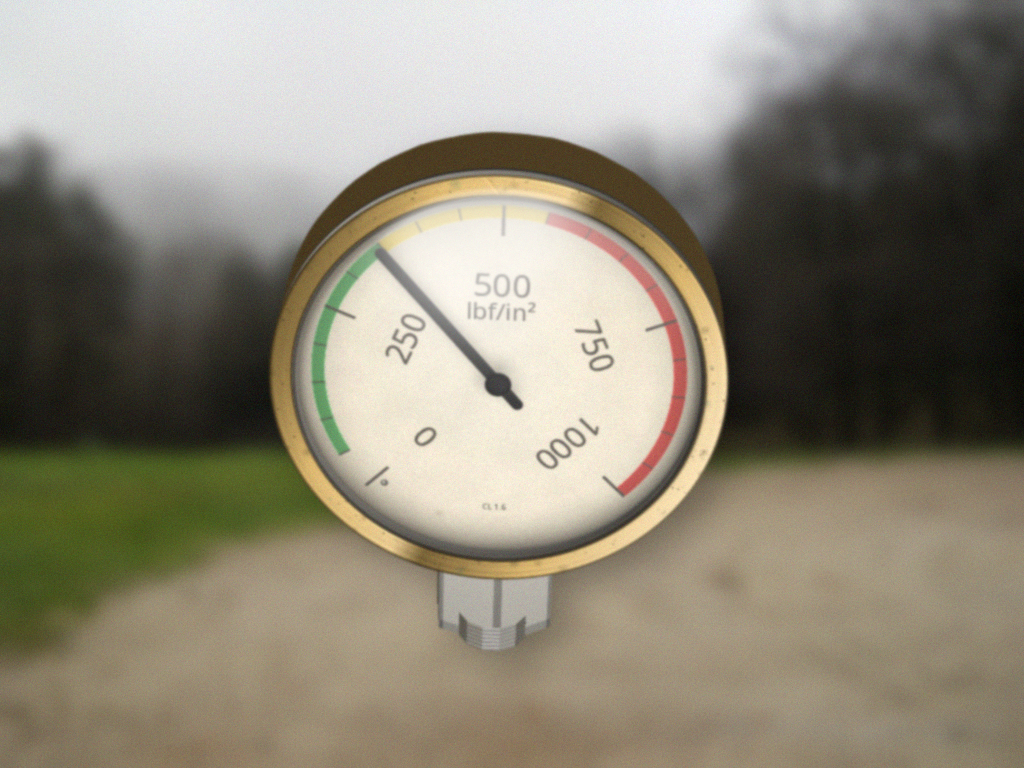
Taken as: 350,psi
